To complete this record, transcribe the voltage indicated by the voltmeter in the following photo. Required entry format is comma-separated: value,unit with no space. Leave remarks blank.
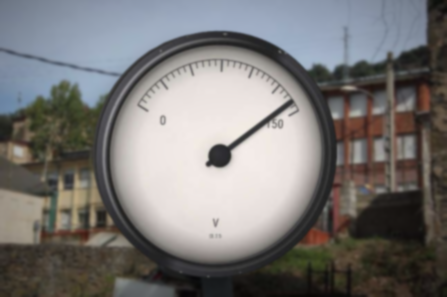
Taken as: 140,V
